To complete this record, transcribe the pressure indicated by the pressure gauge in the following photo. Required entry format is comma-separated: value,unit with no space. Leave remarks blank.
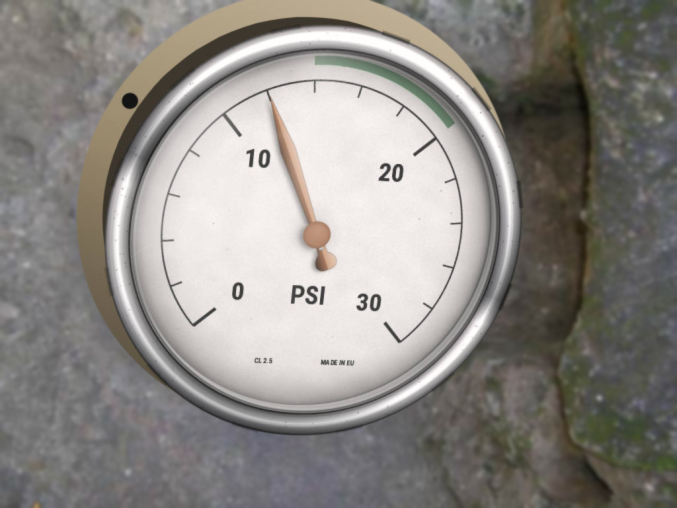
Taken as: 12,psi
